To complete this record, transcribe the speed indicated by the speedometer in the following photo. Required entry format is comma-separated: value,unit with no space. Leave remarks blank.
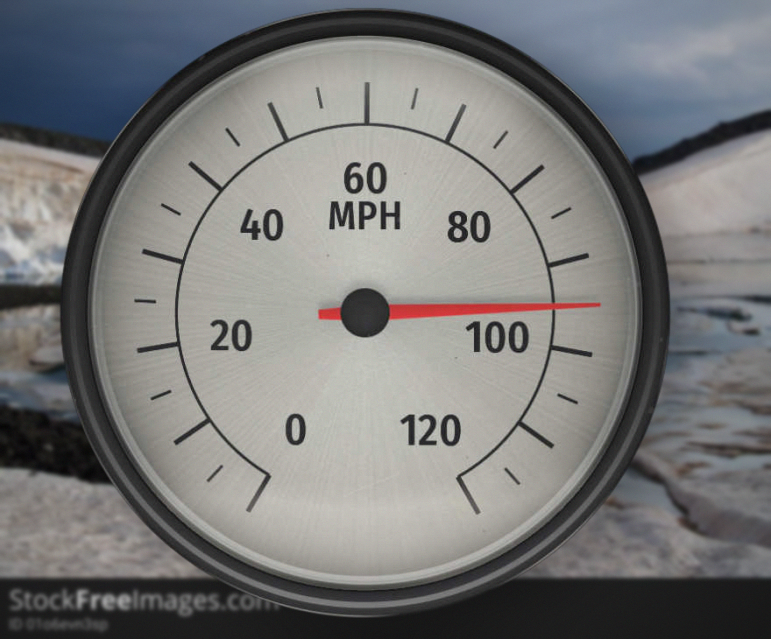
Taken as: 95,mph
